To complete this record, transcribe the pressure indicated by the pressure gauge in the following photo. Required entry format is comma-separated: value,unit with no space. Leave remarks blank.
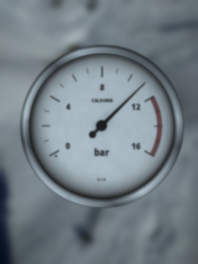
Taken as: 11,bar
